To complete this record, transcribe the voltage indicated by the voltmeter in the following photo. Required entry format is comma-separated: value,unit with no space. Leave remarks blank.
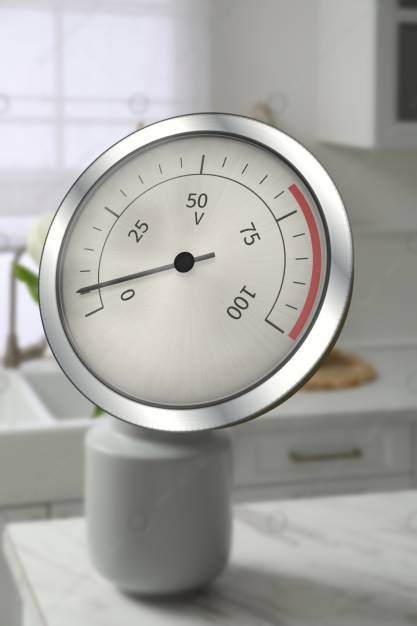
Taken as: 5,V
